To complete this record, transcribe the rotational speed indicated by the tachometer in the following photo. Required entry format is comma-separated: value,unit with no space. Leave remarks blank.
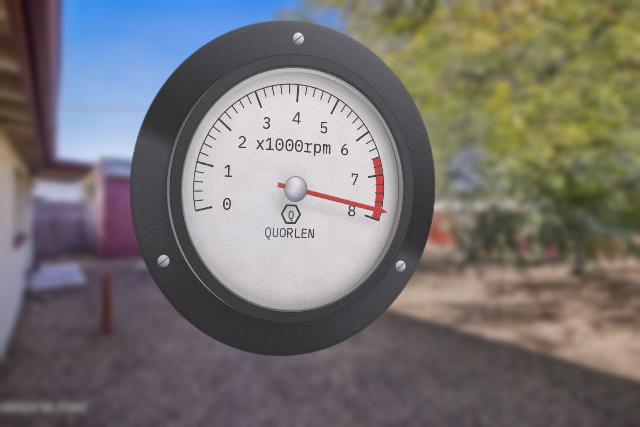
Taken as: 7800,rpm
